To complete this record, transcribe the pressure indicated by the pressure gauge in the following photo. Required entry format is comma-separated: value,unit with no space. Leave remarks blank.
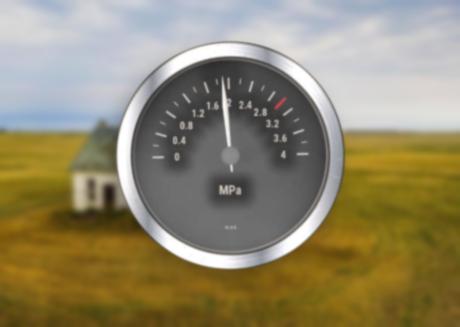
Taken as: 1.9,MPa
